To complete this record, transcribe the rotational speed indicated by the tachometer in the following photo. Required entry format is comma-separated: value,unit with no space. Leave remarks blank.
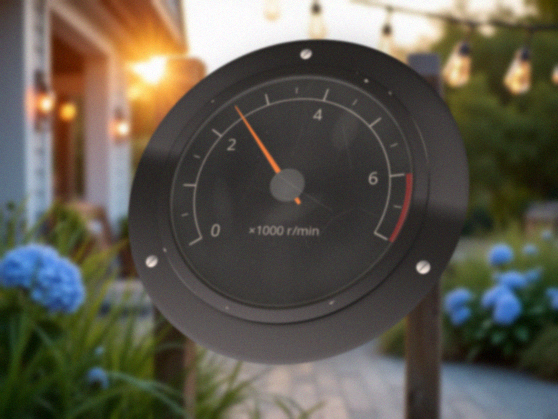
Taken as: 2500,rpm
